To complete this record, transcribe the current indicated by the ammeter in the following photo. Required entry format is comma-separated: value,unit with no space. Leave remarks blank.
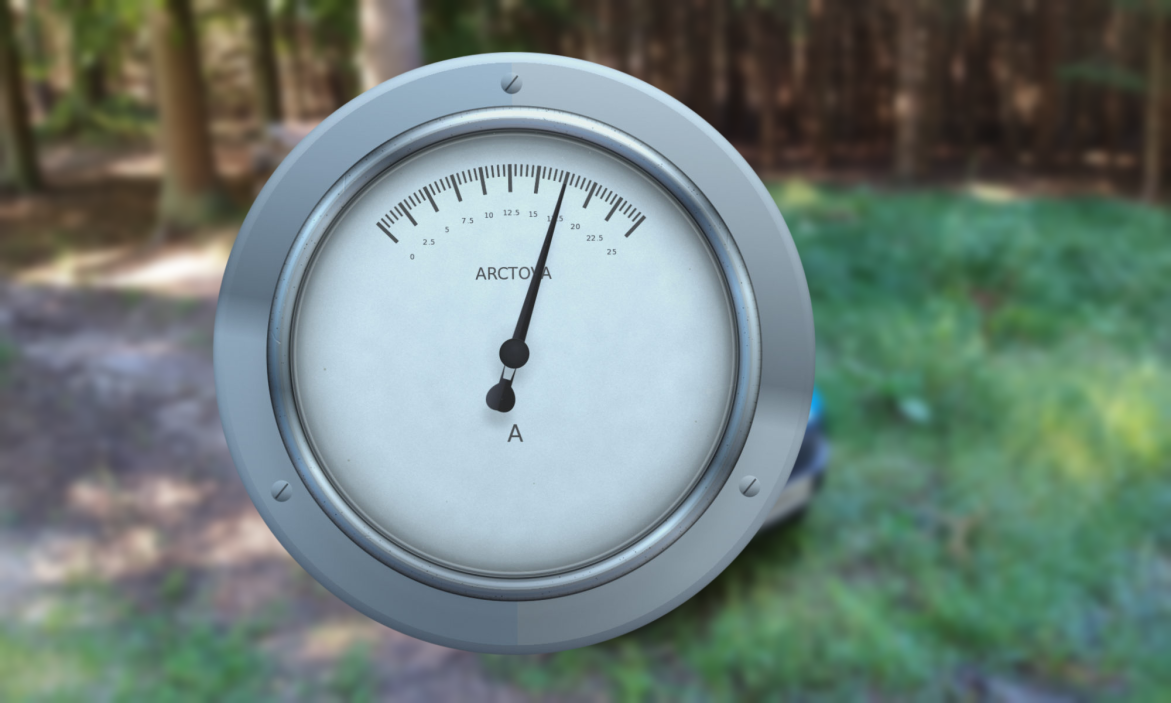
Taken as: 17.5,A
